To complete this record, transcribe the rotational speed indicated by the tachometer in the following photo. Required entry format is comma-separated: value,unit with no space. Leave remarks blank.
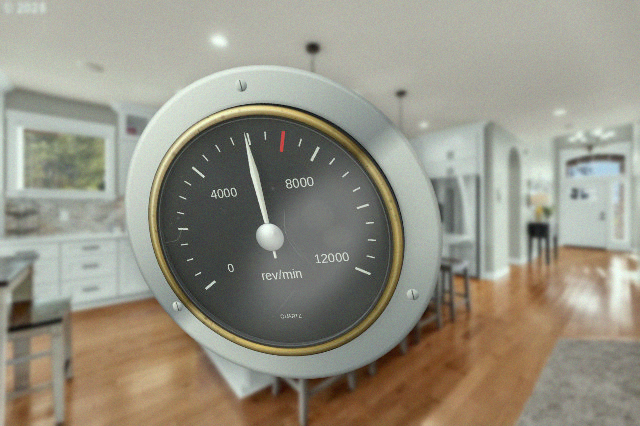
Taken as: 6000,rpm
